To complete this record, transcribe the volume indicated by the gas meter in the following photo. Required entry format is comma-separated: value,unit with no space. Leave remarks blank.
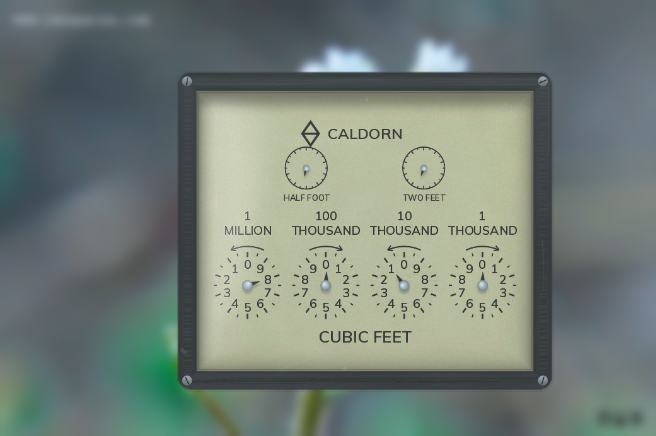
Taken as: 801000,ft³
